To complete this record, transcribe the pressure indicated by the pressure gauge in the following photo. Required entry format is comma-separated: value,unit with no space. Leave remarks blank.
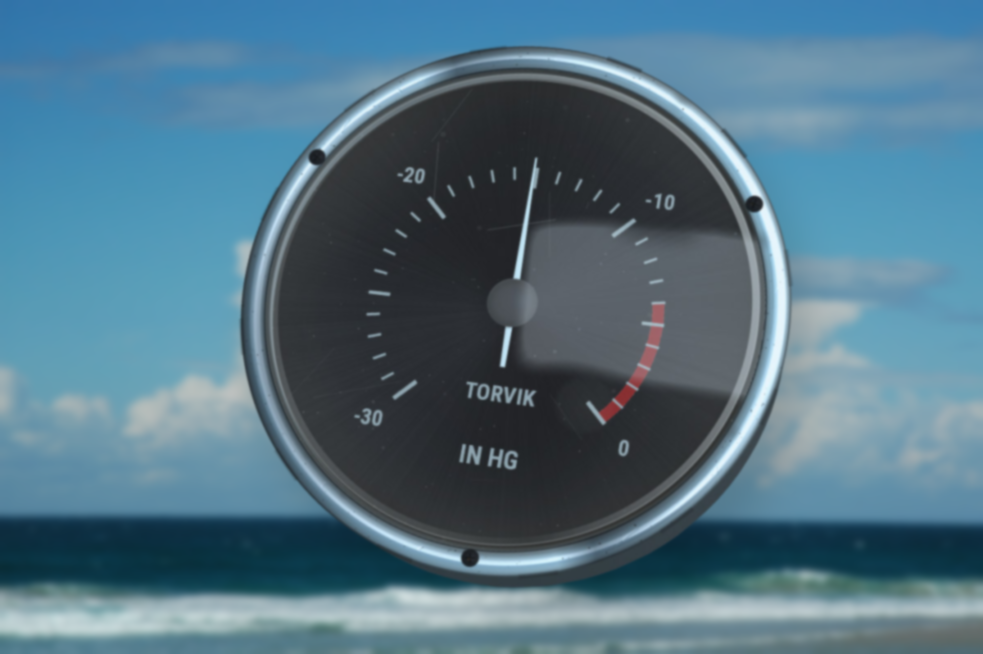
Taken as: -15,inHg
